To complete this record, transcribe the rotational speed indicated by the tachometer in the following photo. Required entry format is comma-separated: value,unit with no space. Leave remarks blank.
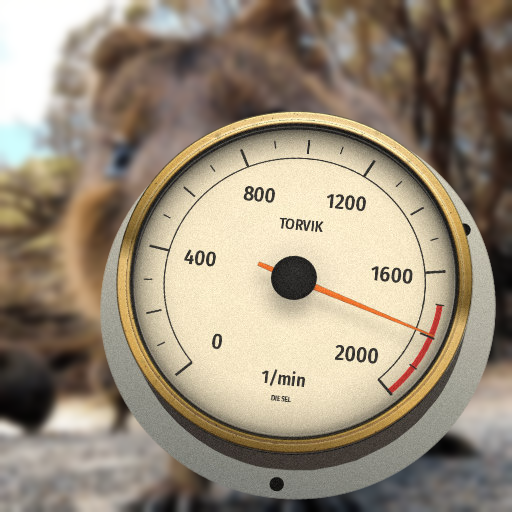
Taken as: 1800,rpm
